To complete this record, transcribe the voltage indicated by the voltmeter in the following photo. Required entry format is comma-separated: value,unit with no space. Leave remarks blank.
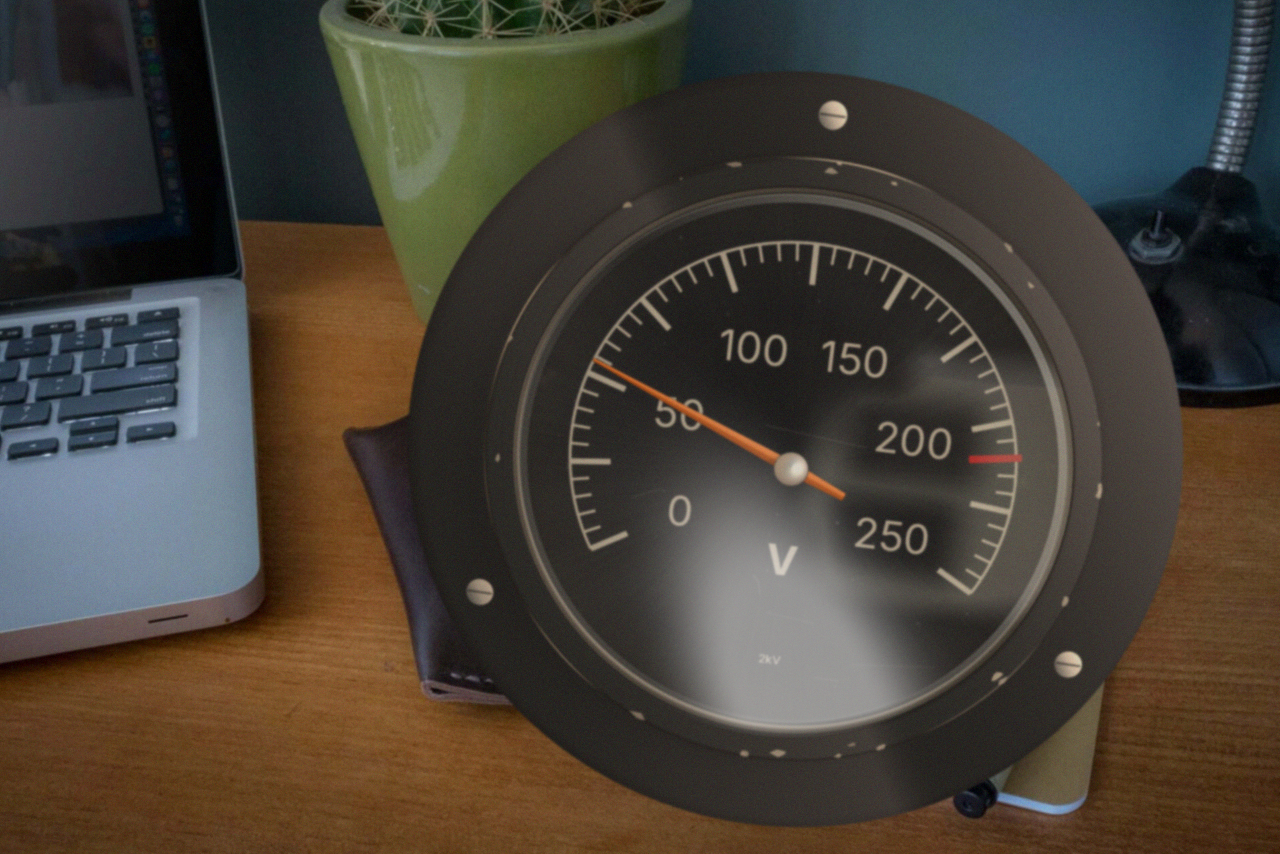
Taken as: 55,V
